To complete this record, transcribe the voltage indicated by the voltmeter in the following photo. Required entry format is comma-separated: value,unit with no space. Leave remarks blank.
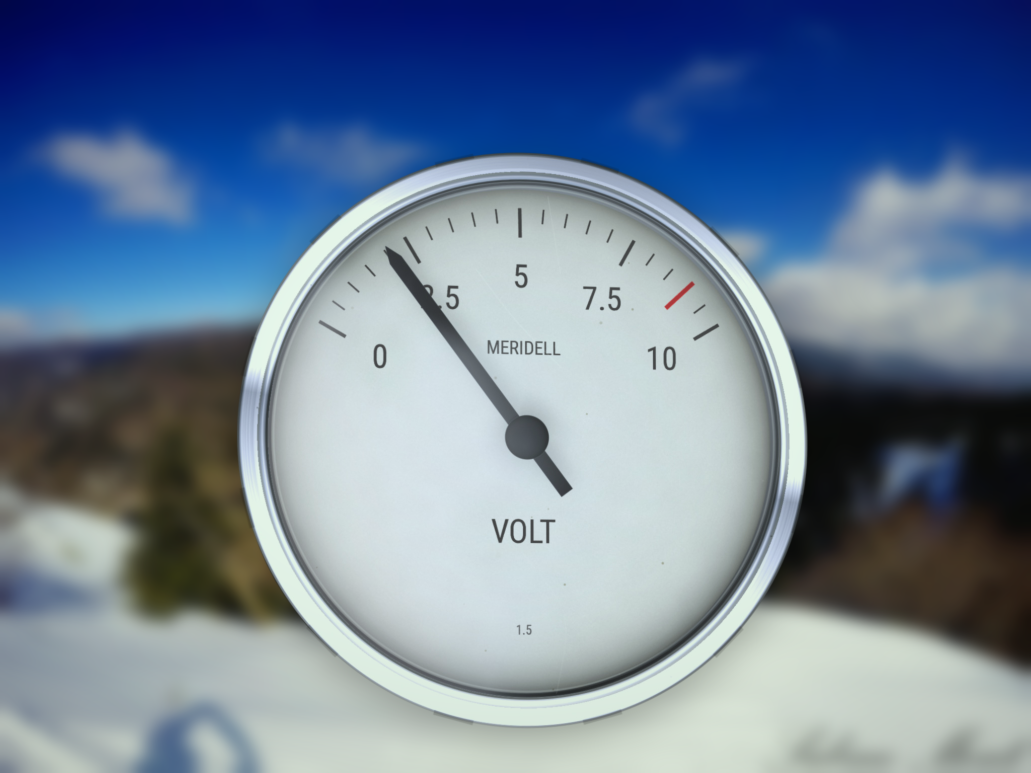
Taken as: 2,V
